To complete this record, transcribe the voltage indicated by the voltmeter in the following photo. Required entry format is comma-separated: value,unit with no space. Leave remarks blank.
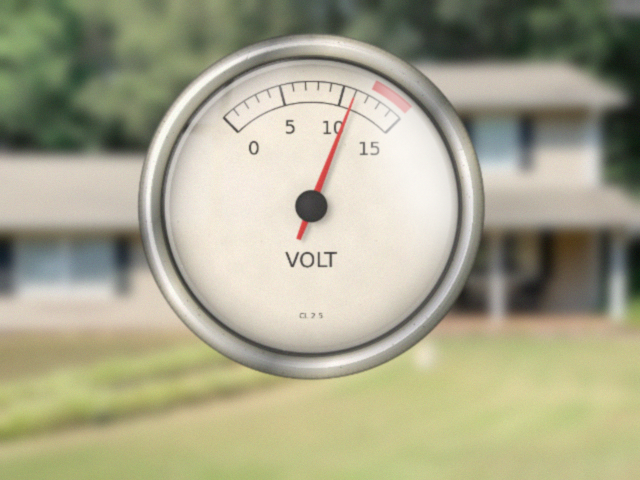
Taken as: 11,V
